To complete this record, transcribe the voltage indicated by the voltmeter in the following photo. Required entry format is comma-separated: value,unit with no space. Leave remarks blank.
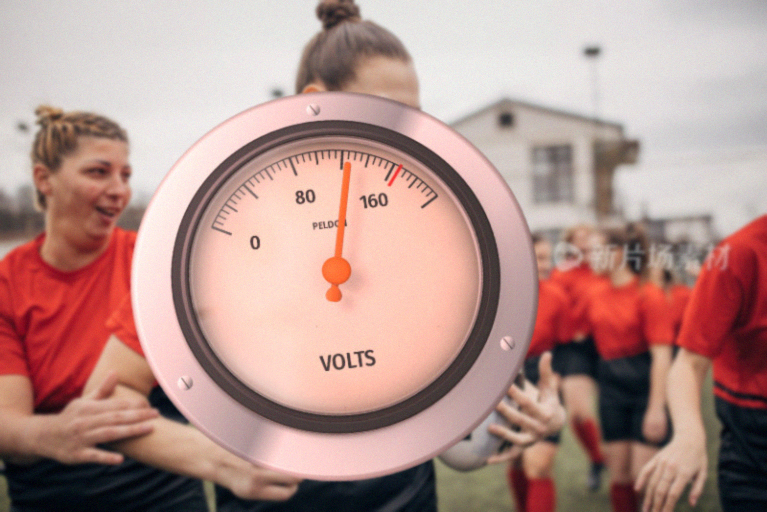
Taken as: 125,V
